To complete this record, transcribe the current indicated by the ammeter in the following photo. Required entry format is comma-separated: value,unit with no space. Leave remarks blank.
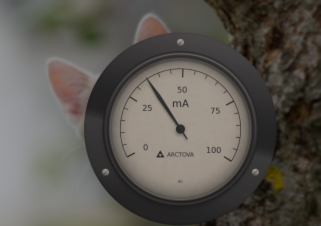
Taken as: 35,mA
